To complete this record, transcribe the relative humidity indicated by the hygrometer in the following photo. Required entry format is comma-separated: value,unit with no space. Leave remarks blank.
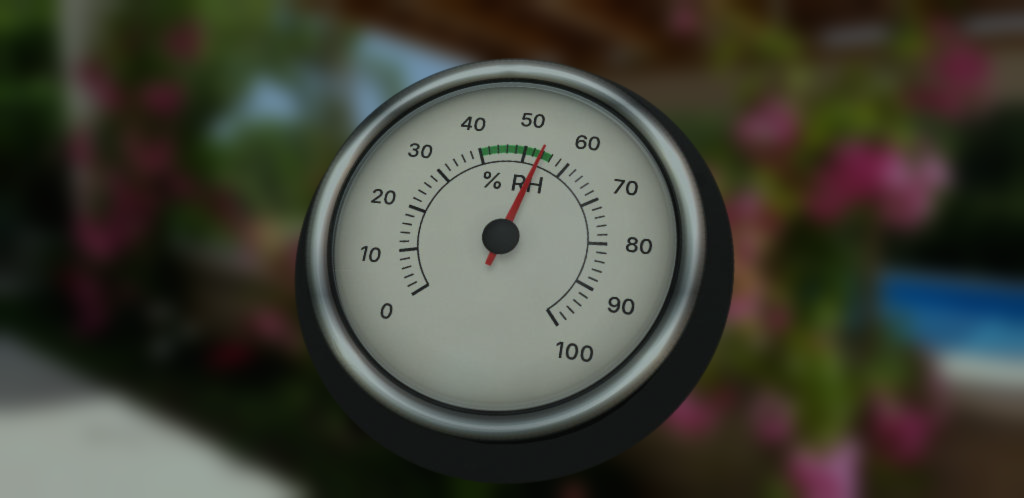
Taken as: 54,%
